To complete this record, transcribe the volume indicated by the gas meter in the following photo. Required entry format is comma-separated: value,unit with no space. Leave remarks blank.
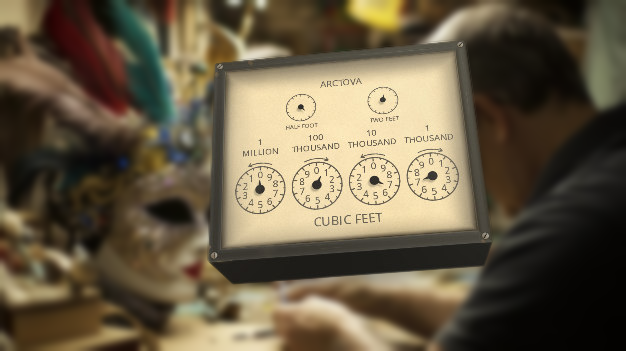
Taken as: 6700,ft³
